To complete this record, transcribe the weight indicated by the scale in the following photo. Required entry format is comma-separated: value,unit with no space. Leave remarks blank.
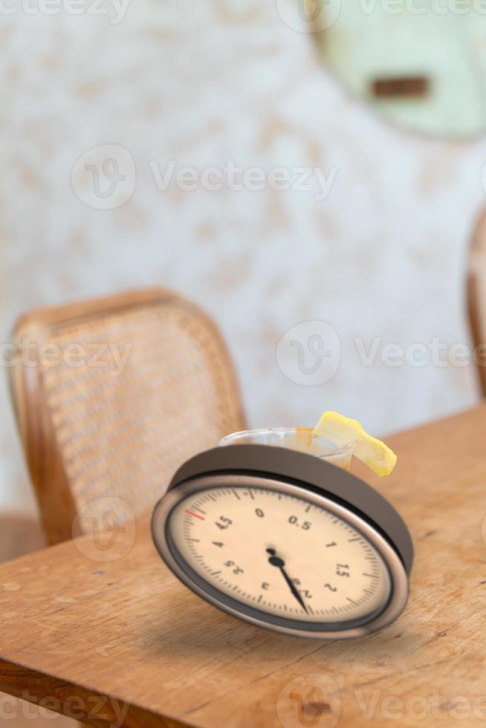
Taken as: 2.5,kg
